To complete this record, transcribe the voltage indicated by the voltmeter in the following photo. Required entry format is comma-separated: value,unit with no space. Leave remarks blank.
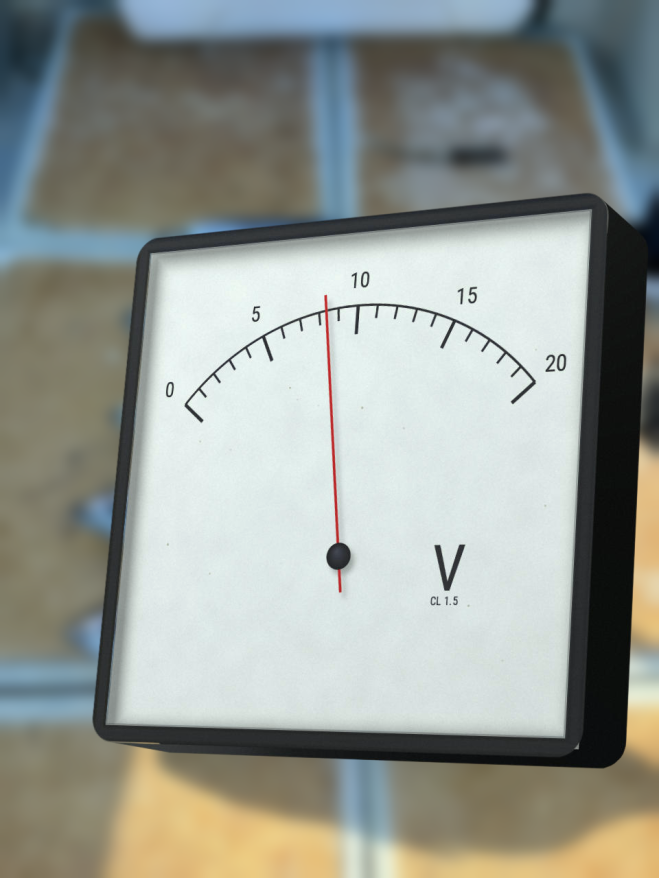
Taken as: 8.5,V
